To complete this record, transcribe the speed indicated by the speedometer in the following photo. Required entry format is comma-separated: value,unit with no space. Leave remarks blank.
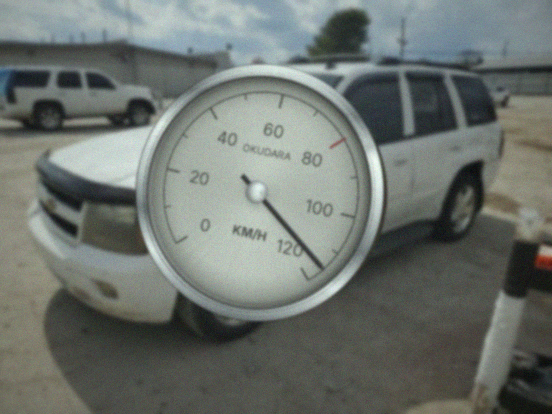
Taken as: 115,km/h
